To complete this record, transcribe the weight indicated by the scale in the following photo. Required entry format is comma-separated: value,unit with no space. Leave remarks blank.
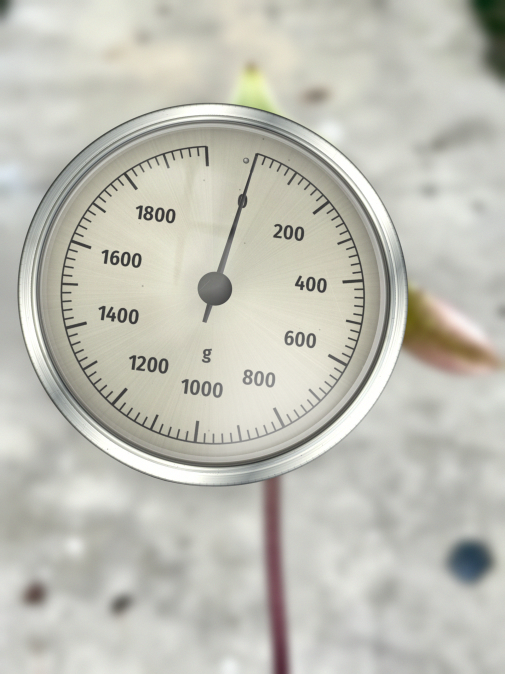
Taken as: 0,g
